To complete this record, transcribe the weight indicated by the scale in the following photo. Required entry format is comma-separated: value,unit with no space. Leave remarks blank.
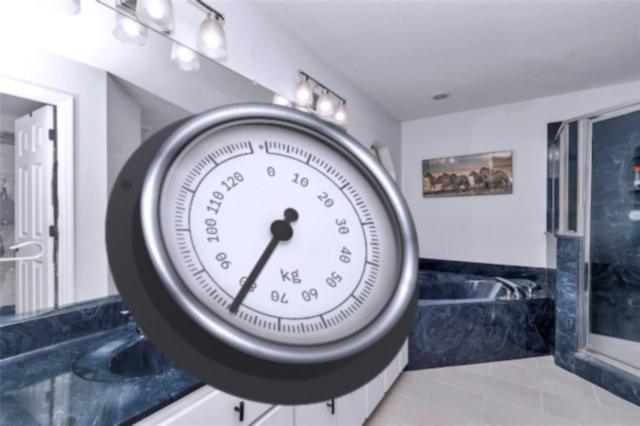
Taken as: 80,kg
